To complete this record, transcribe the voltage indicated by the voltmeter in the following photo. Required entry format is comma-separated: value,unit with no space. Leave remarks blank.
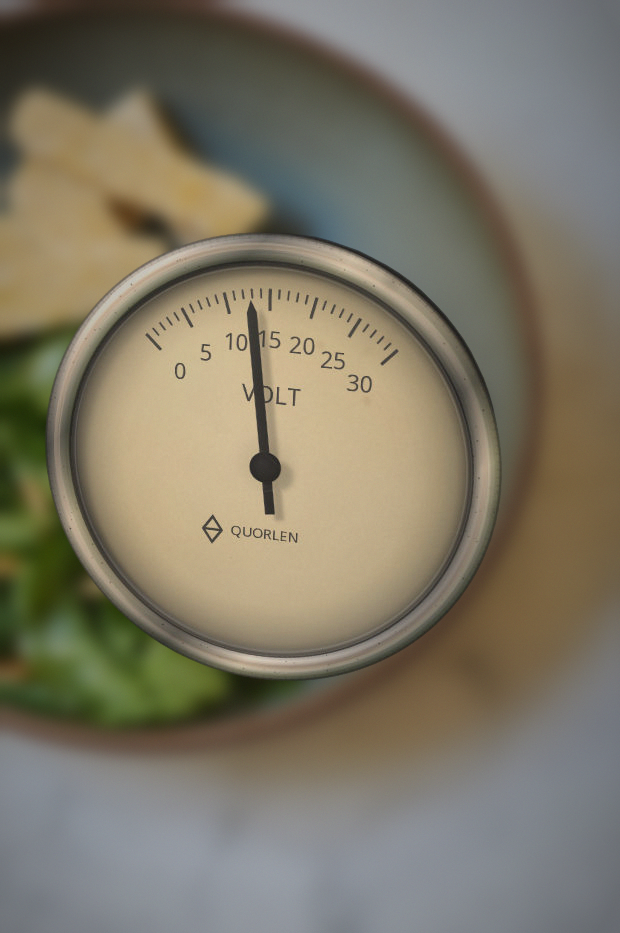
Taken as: 13,V
